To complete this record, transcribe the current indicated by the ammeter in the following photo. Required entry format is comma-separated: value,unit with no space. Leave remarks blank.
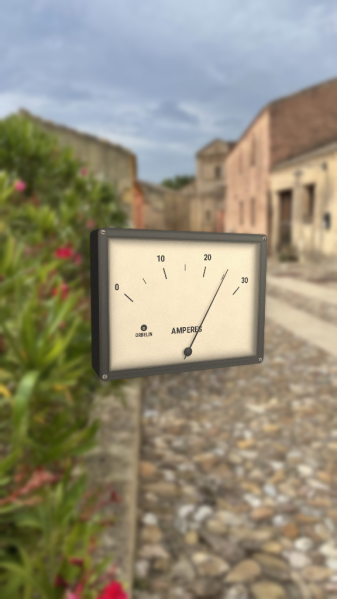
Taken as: 25,A
